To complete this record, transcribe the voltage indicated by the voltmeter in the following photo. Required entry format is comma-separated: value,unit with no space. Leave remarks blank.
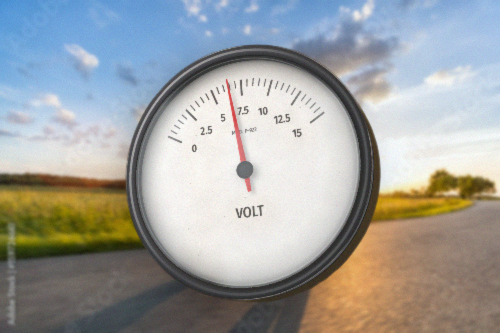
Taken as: 6.5,V
